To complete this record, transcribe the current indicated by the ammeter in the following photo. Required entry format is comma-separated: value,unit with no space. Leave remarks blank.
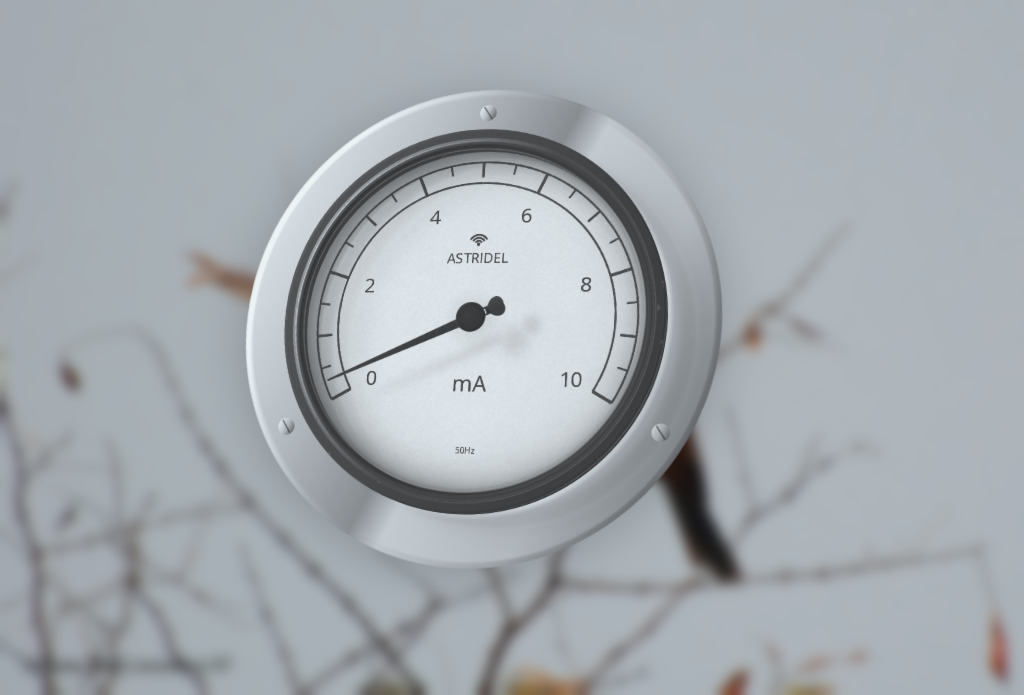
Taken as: 0.25,mA
